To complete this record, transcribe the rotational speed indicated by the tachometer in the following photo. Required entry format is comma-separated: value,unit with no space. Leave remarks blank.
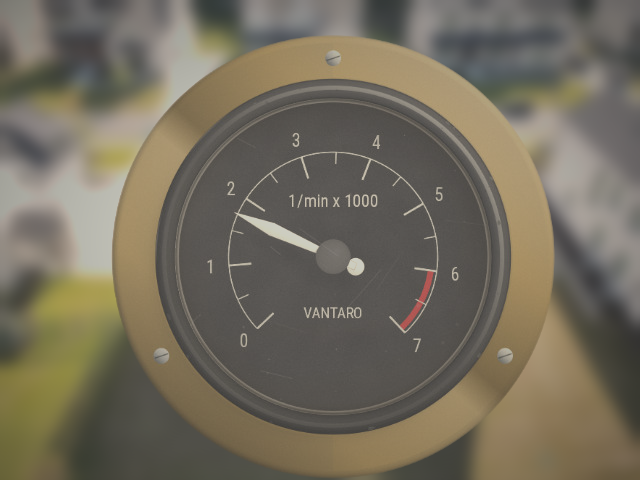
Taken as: 1750,rpm
